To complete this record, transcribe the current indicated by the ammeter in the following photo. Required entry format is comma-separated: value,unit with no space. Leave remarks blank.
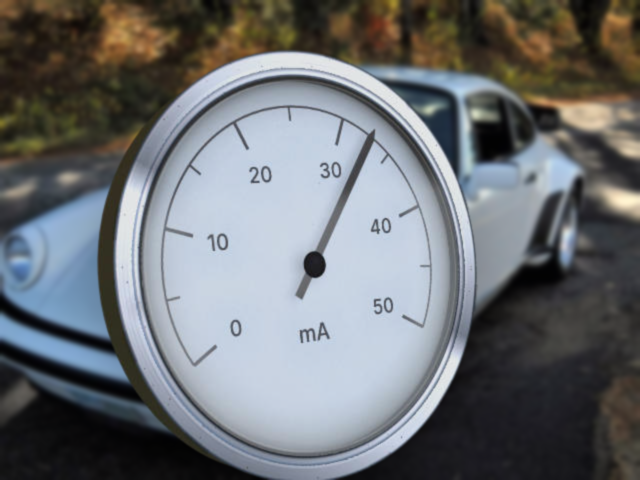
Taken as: 32.5,mA
